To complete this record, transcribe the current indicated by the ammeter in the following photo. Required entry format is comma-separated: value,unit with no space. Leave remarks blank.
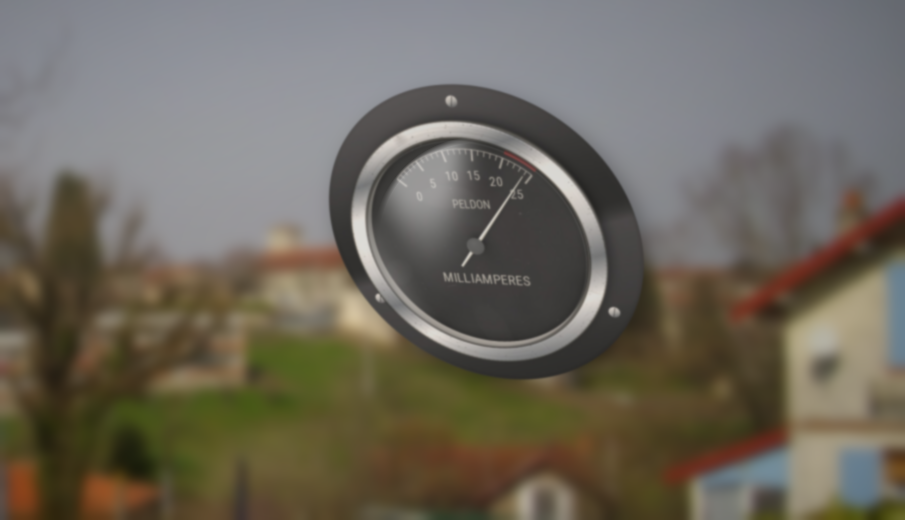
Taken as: 24,mA
